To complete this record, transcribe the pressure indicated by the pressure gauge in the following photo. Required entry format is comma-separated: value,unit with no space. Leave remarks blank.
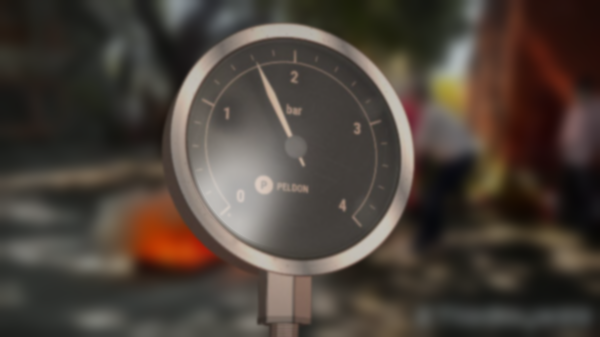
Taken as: 1.6,bar
